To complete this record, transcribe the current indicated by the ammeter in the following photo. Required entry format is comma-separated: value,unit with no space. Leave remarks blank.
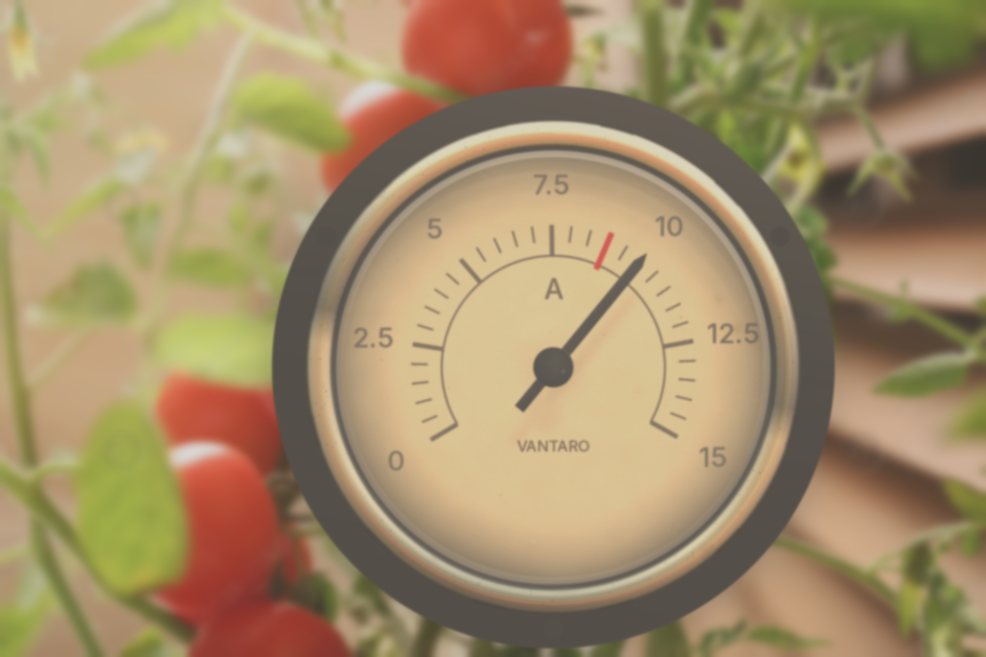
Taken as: 10,A
